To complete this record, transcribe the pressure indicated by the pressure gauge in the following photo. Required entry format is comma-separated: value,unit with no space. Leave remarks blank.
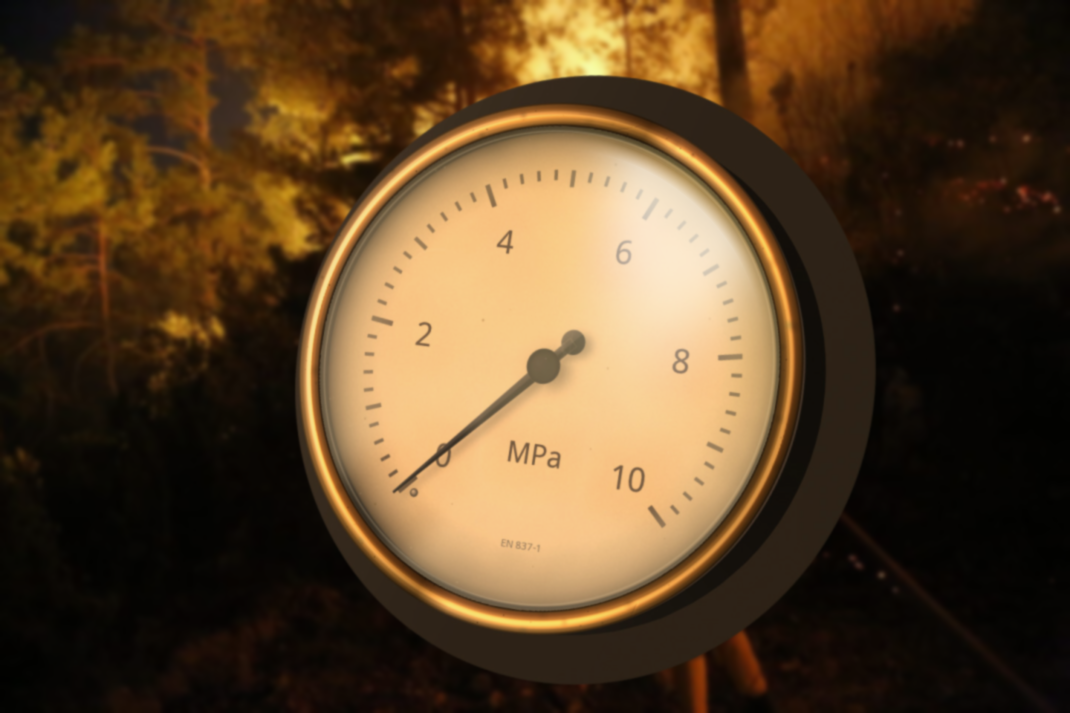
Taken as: 0,MPa
